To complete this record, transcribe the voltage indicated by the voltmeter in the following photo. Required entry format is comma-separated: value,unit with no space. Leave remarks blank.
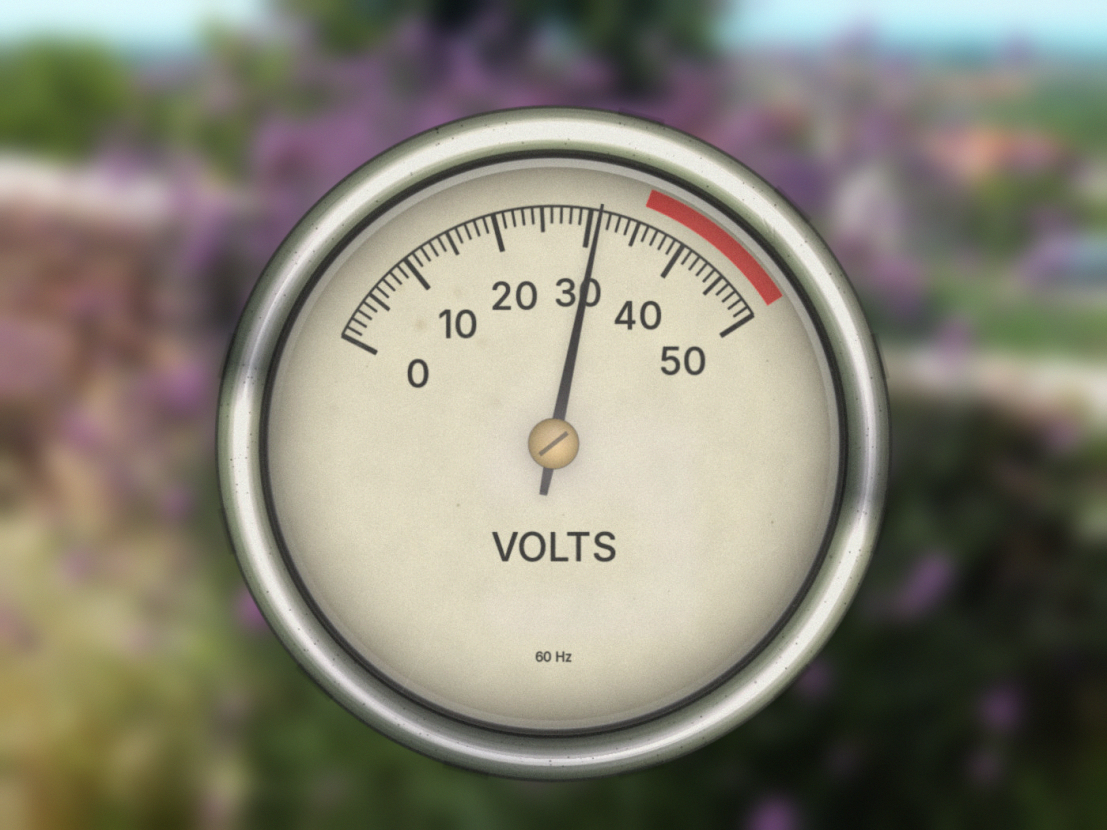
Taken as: 31,V
